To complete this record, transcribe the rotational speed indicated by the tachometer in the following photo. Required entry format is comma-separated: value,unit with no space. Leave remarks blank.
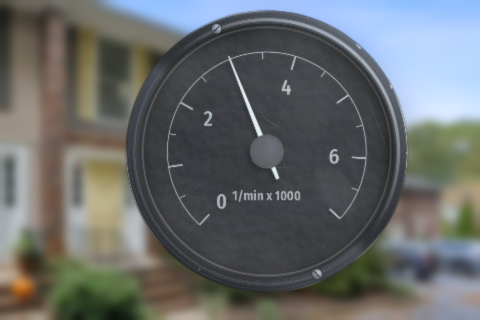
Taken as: 3000,rpm
